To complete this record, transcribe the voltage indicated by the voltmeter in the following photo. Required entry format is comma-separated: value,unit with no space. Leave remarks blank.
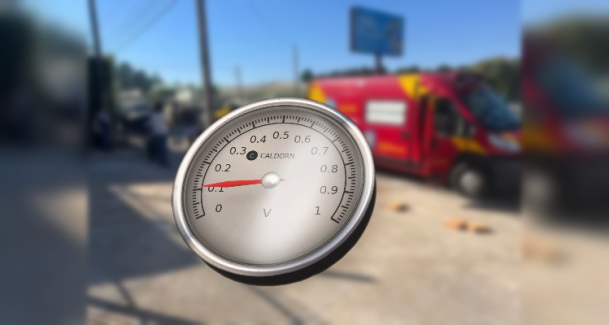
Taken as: 0.1,V
